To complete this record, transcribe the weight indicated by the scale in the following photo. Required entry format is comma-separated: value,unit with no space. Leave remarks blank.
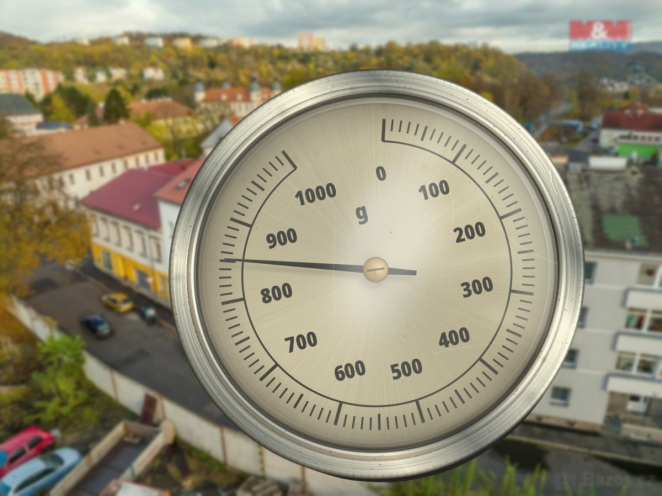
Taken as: 850,g
